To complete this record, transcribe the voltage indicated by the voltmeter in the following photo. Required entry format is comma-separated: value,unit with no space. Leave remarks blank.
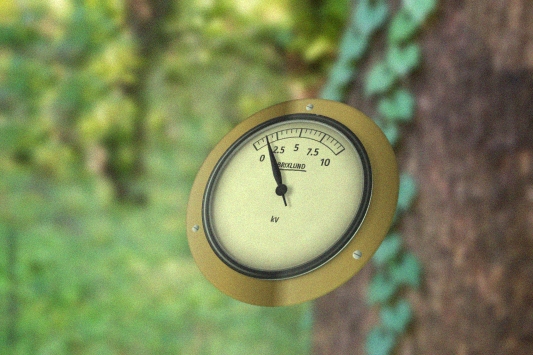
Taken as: 1.5,kV
